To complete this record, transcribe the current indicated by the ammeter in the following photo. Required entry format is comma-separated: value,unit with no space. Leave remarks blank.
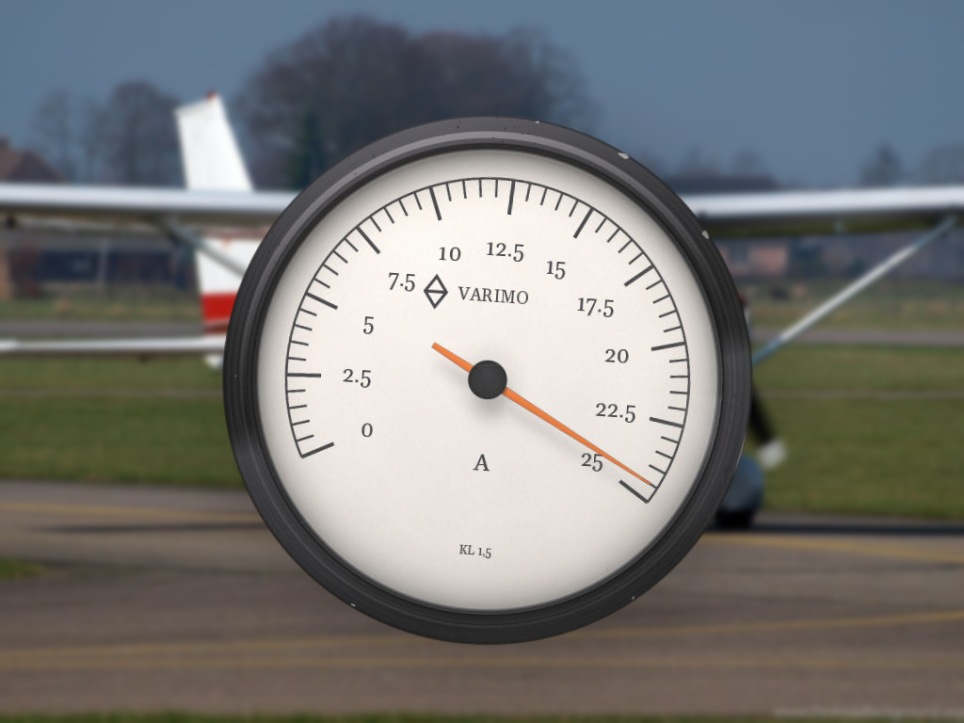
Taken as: 24.5,A
